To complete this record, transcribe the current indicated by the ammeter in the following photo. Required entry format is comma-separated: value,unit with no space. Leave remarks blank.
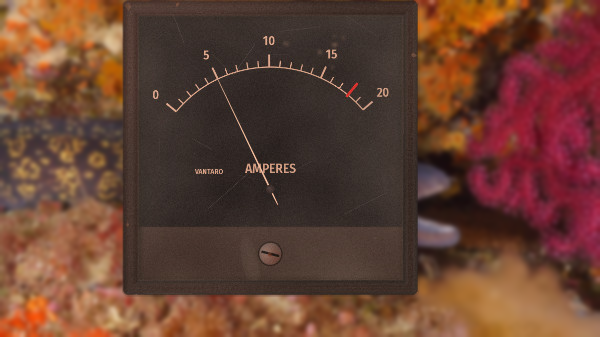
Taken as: 5,A
